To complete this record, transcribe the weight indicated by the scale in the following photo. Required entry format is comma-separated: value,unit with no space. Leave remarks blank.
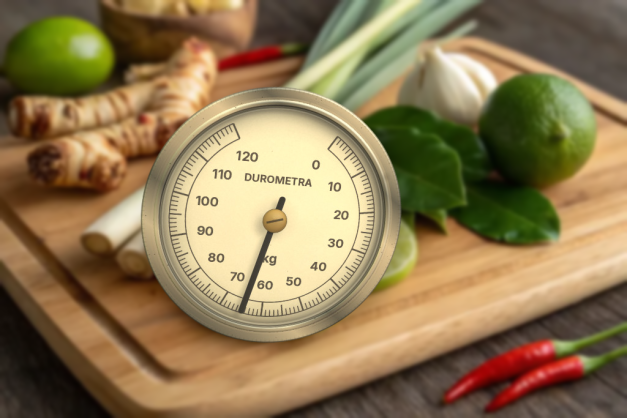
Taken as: 65,kg
